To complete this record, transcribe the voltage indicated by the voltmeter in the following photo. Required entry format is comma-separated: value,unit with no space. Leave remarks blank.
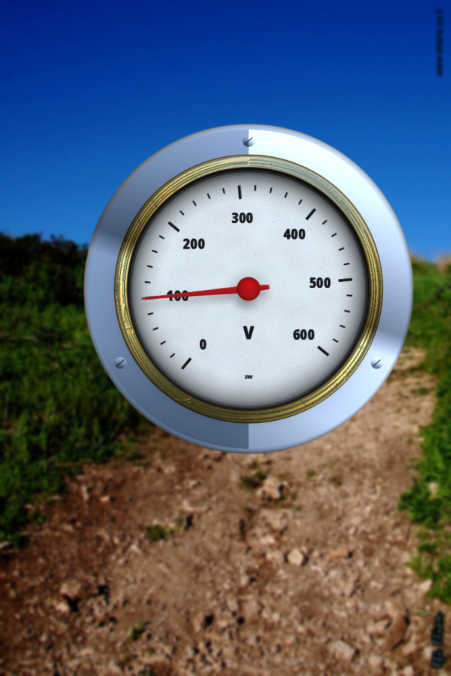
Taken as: 100,V
